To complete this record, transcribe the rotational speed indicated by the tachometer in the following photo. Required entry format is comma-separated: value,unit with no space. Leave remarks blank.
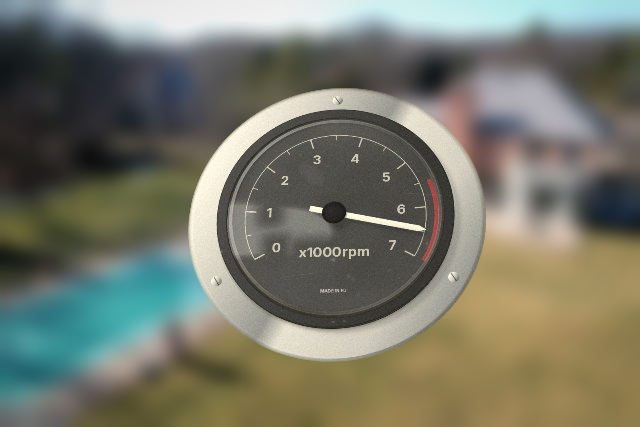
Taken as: 6500,rpm
